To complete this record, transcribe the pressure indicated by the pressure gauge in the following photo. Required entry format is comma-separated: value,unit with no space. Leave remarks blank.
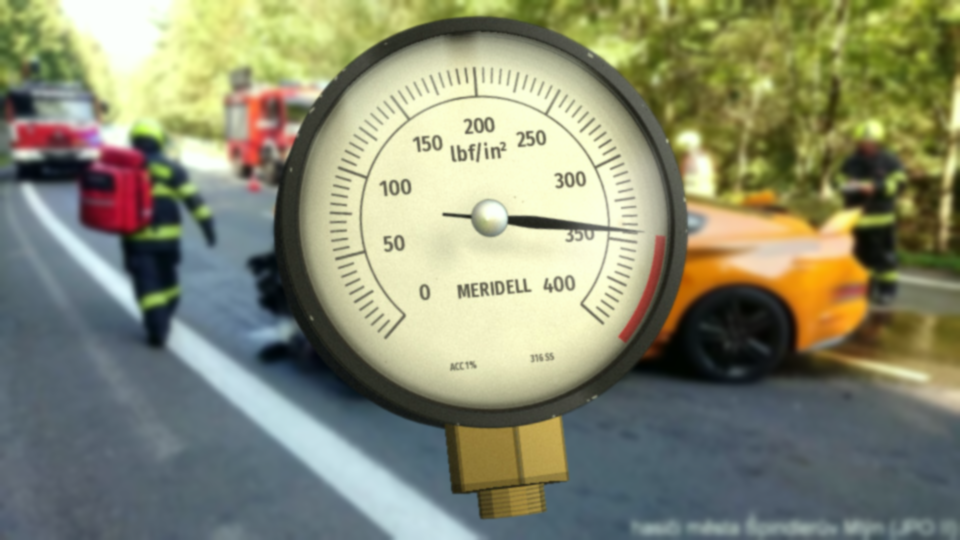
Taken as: 345,psi
